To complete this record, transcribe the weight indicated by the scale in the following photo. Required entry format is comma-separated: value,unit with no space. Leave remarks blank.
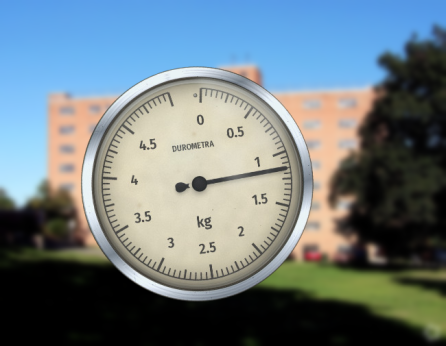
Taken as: 1.15,kg
